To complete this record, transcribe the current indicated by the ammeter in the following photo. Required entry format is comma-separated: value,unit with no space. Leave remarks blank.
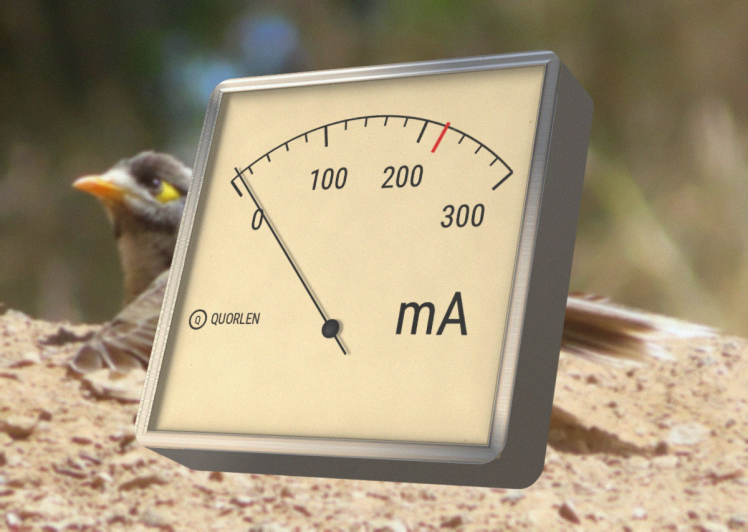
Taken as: 10,mA
